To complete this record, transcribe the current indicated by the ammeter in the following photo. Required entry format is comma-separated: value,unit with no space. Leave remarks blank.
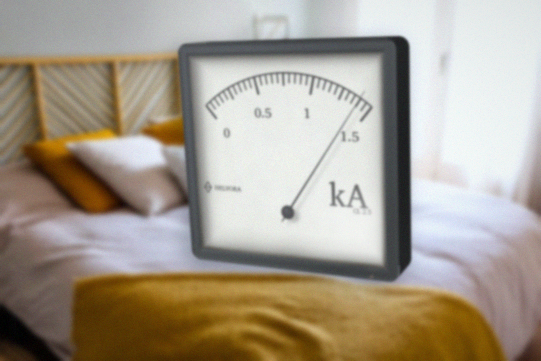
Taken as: 1.4,kA
